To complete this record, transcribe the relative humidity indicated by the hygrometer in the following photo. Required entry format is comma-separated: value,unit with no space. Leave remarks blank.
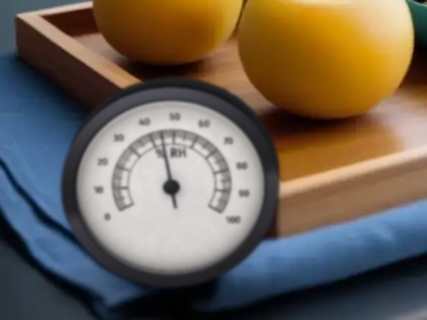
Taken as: 45,%
